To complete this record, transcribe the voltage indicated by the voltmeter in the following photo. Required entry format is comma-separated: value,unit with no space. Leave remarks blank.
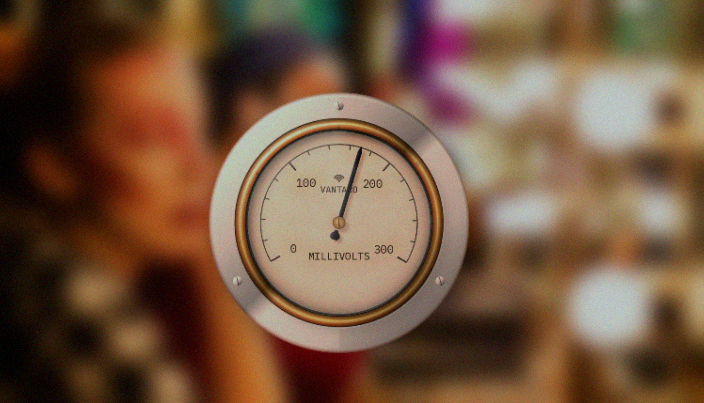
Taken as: 170,mV
